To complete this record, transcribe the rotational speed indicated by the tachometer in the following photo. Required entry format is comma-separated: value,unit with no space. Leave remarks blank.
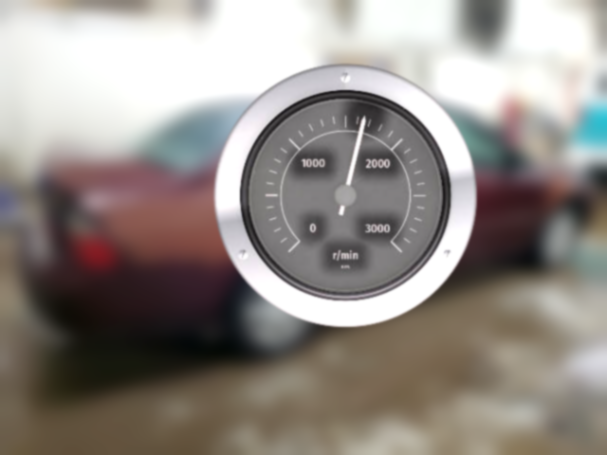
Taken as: 1650,rpm
